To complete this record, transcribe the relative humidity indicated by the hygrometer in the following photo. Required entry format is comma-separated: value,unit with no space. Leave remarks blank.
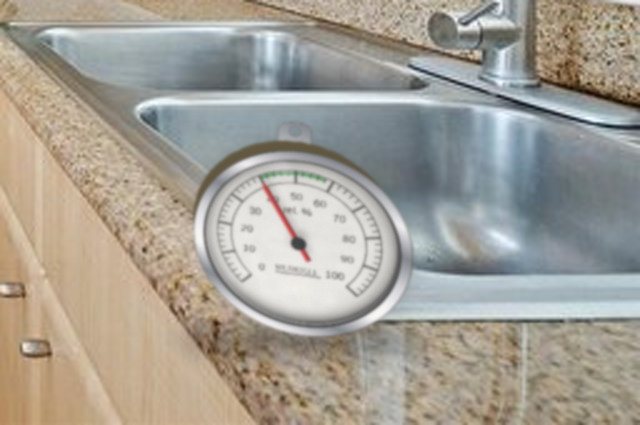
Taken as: 40,%
